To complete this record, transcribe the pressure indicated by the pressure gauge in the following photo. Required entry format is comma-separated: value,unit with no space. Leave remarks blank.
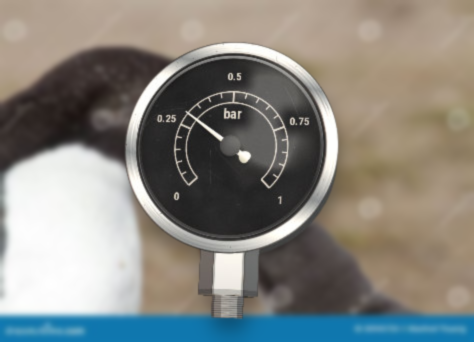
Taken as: 0.3,bar
